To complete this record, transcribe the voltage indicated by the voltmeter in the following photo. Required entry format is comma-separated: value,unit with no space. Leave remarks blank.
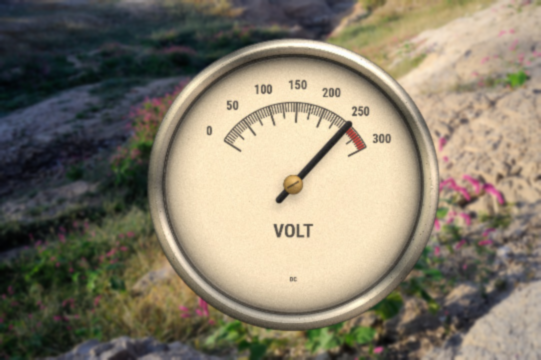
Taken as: 250,V
